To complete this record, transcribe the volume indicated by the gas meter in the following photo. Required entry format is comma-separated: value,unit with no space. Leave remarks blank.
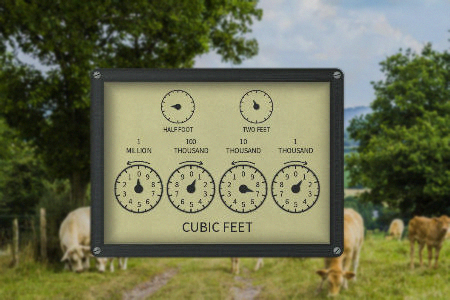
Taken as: 7100,ft³
